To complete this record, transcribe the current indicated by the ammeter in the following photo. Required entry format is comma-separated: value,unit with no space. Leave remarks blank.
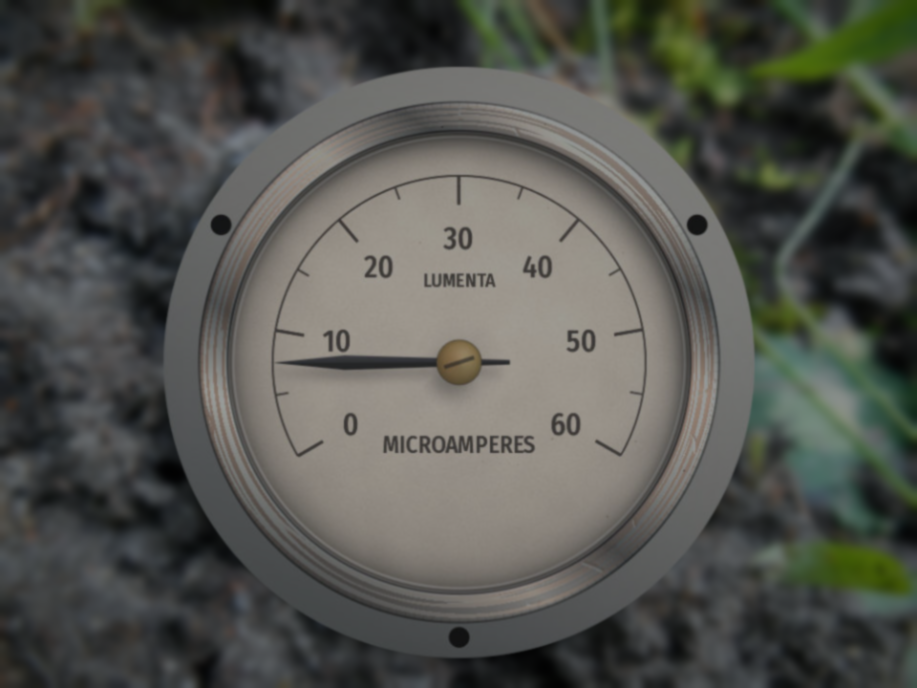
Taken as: 7.5,µA
